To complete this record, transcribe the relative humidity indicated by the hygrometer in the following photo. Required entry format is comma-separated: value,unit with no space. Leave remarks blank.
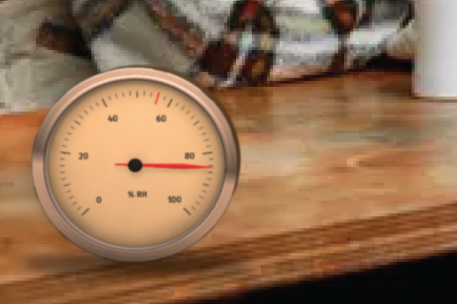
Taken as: 84,%
